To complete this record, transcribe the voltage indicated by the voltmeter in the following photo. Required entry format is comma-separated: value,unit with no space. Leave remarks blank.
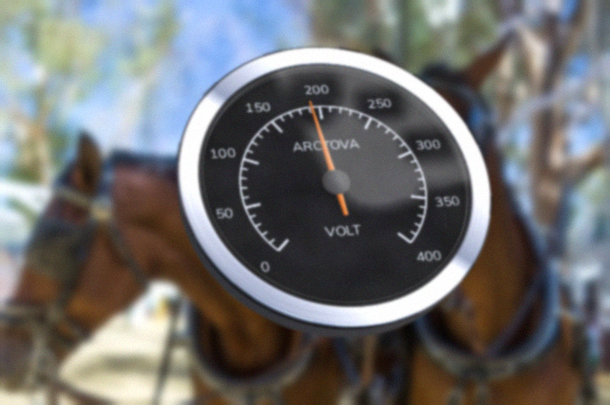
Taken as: 190,V
